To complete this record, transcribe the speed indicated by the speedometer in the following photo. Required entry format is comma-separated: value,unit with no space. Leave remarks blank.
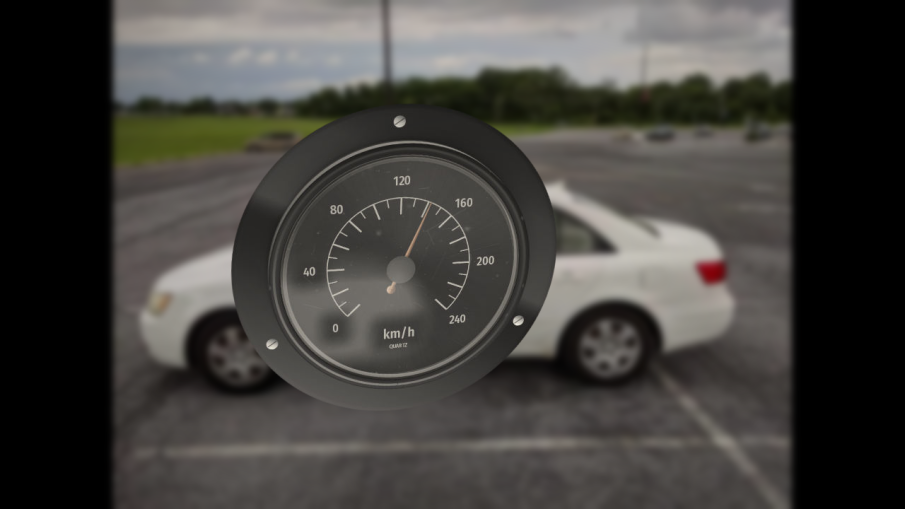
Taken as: 140,km/h
